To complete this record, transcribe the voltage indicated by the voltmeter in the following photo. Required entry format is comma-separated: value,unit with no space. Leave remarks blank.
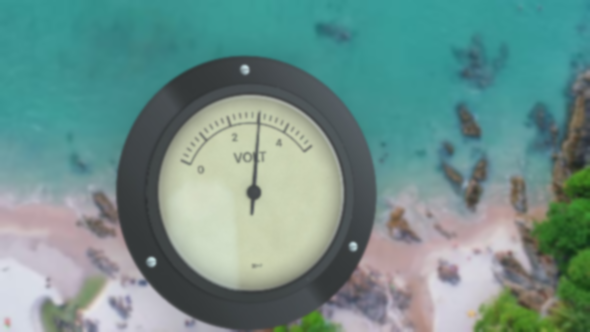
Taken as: 3,V
